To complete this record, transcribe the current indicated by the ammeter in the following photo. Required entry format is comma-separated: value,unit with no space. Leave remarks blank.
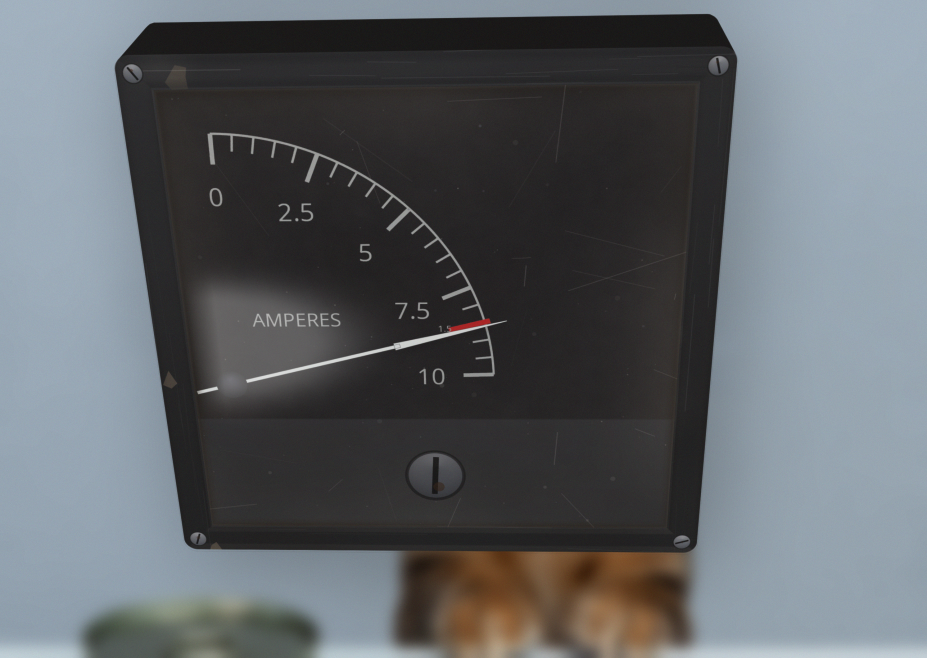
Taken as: 8.5,A
